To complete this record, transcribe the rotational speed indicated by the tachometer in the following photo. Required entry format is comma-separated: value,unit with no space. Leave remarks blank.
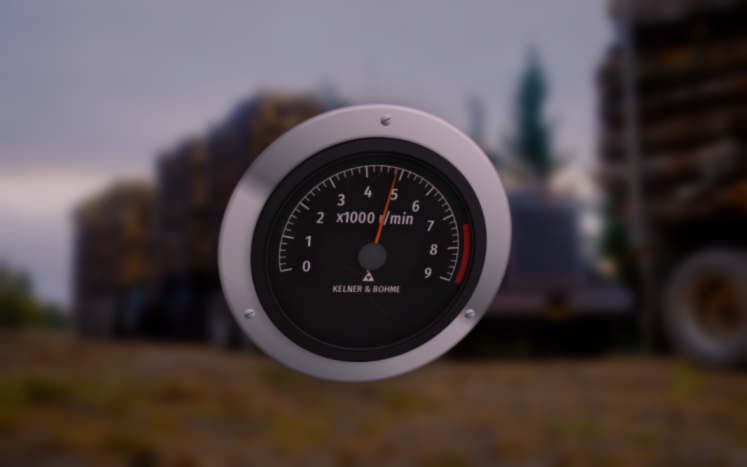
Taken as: 4800,rpm
